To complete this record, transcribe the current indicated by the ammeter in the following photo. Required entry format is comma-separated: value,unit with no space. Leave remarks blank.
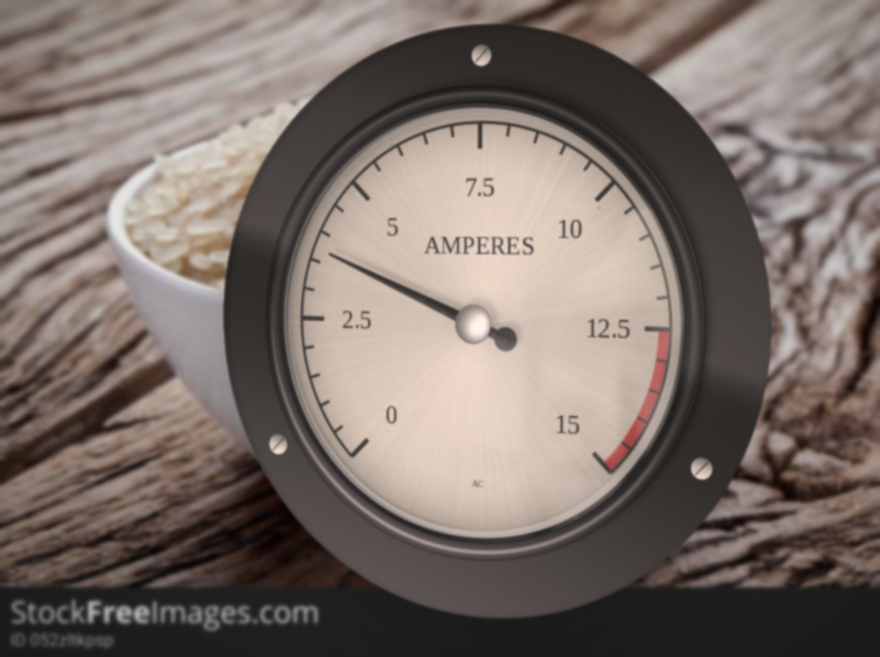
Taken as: 3.75,A
